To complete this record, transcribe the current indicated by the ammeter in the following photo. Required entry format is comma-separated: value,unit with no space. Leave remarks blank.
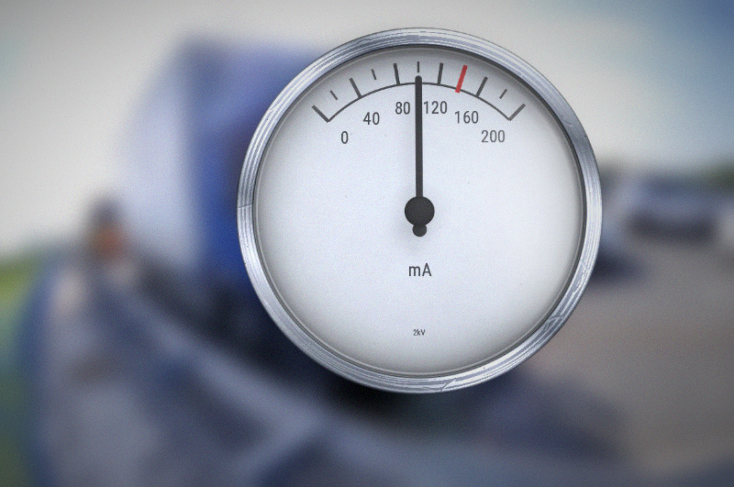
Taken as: 100,mA
